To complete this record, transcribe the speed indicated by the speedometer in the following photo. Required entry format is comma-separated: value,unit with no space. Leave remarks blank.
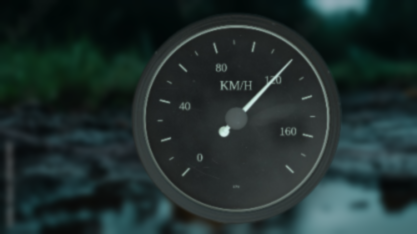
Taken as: 120,km/h
